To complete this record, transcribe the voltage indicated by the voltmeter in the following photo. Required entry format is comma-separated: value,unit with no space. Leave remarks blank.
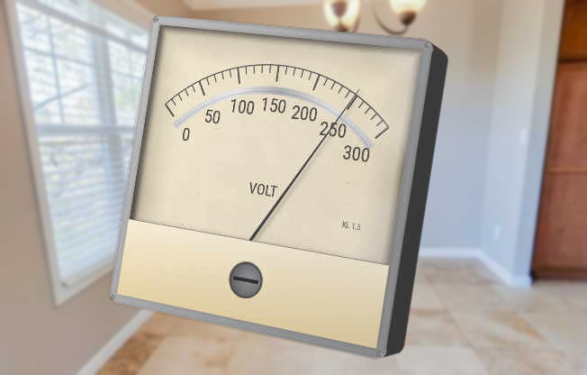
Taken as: 250,V
